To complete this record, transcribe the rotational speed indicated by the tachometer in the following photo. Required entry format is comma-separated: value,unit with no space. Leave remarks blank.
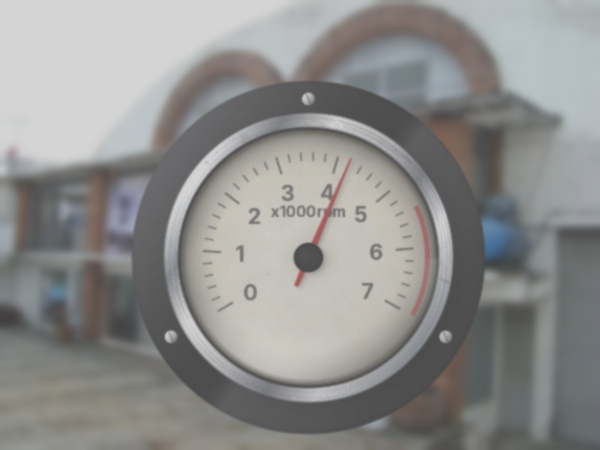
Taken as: 4200,rpm
